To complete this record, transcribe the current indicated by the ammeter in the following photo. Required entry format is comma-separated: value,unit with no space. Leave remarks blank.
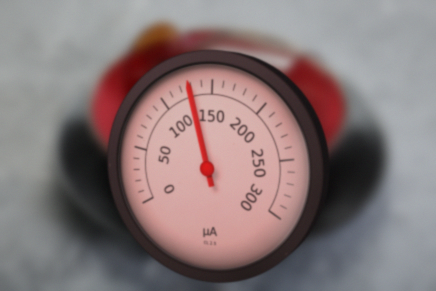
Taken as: 130,µA
